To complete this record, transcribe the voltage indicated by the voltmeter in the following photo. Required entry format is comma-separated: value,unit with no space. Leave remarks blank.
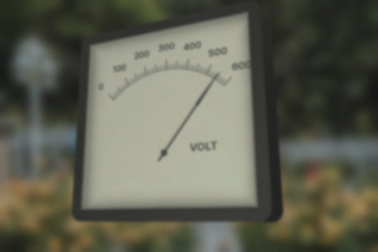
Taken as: 550,V
